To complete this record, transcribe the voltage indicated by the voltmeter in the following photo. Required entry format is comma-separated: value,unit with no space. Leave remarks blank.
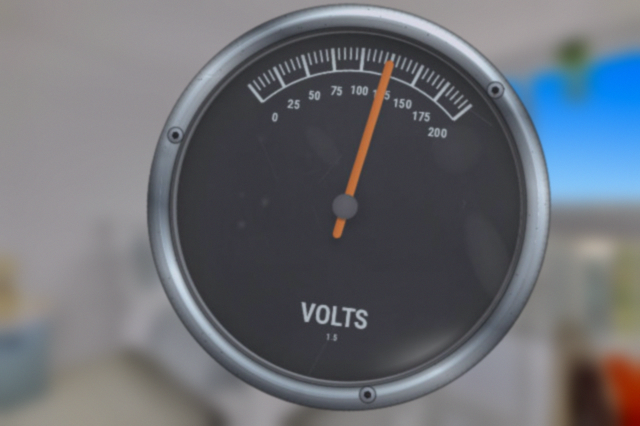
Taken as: 125,V
